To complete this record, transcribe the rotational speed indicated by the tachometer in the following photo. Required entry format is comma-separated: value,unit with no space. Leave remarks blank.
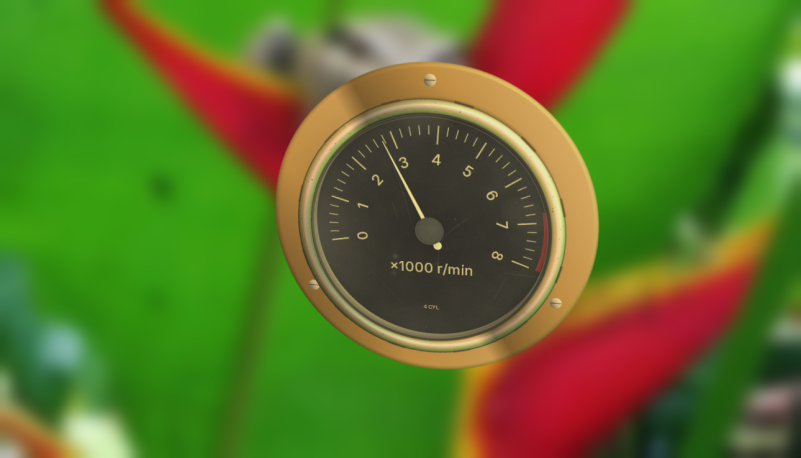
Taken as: 2800,rpm
